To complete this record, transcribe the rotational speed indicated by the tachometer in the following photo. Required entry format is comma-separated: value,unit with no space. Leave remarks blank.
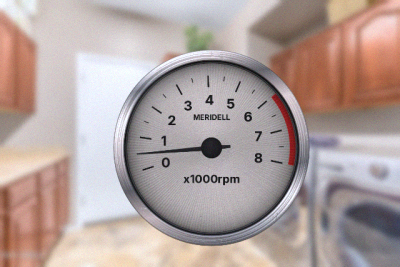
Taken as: 500,rpm
